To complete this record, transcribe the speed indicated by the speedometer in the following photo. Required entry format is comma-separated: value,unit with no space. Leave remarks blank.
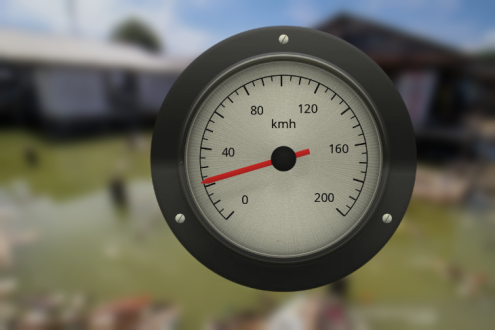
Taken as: 22.5,km/h
